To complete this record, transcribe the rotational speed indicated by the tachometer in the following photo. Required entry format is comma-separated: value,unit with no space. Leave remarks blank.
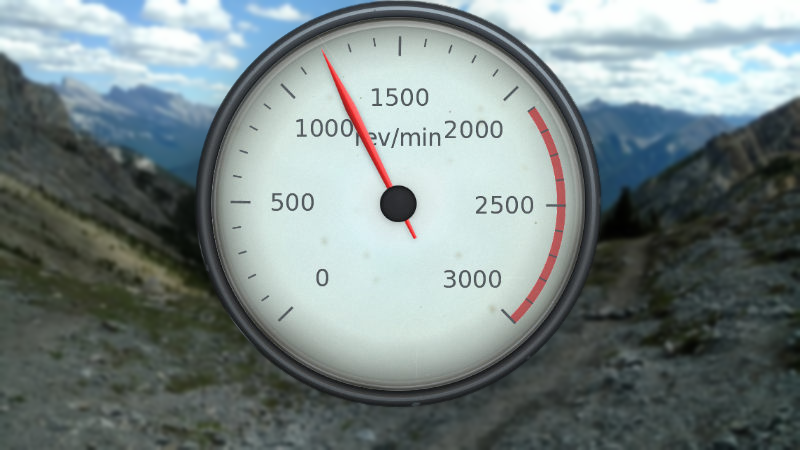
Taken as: 1200,rpm
